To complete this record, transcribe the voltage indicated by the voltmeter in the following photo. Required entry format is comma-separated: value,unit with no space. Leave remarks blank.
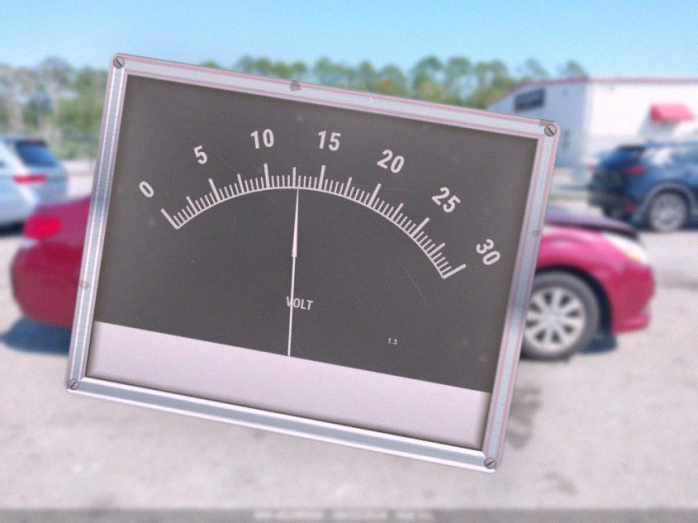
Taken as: 13,V
